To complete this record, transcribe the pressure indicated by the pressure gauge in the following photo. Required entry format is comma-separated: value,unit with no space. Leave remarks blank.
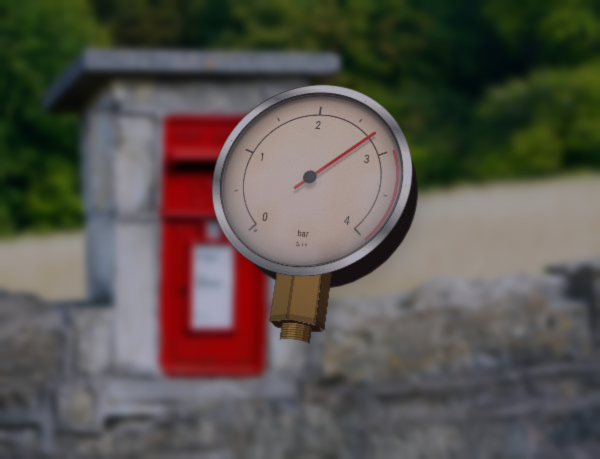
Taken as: 2.75,bar
